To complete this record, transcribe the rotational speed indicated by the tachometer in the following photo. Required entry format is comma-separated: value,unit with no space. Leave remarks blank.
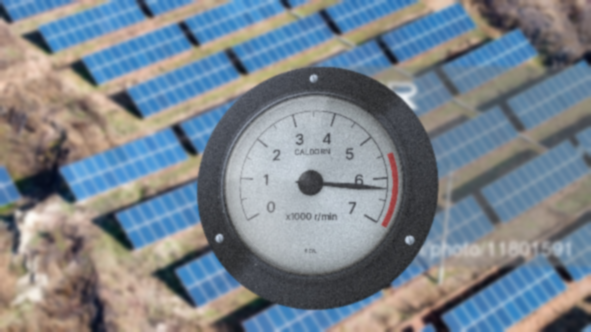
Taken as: 6250,rpm
